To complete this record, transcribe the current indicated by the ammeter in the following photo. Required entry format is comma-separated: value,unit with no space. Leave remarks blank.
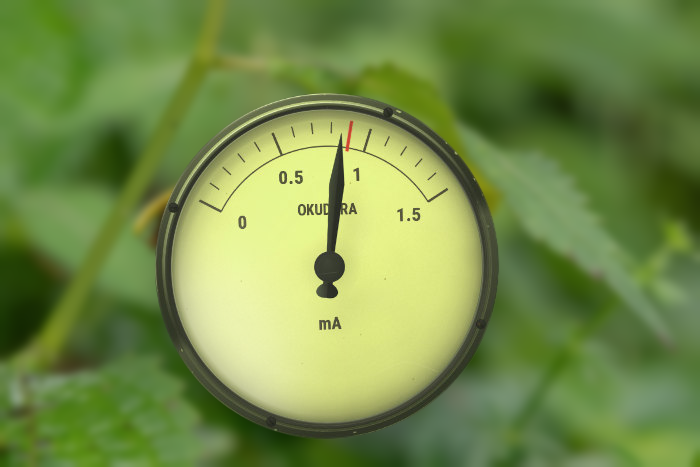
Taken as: 0.85,mA
